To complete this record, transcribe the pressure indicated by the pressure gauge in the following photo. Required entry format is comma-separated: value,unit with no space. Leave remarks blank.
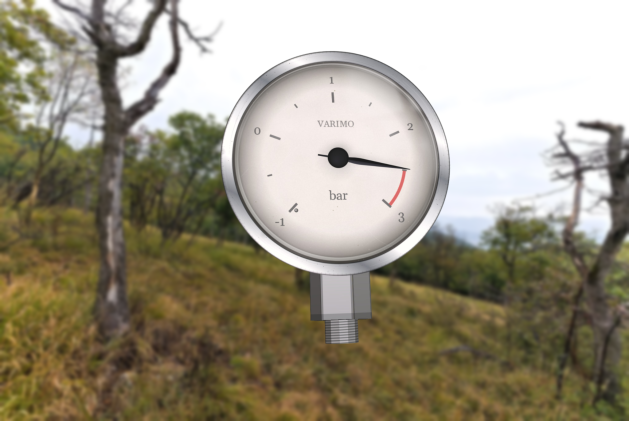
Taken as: 2.5,bar
